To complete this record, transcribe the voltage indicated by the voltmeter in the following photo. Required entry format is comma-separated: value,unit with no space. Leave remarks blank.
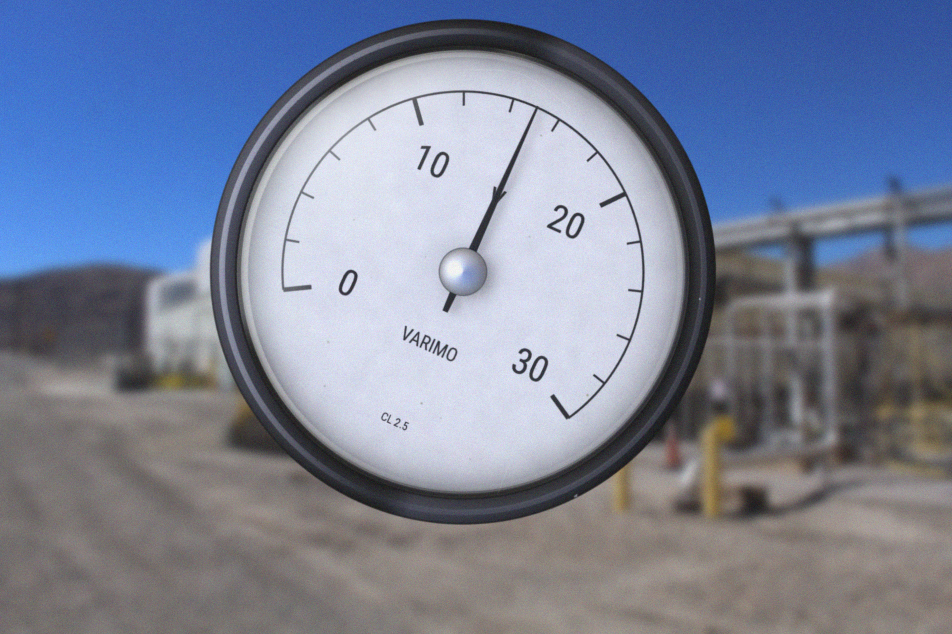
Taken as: 15,V
